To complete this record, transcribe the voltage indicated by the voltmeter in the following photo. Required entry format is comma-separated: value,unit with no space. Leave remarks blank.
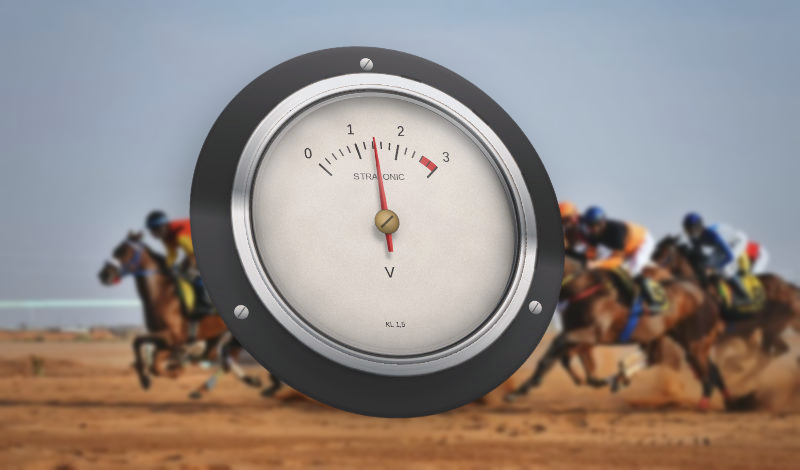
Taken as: 1.4,V
